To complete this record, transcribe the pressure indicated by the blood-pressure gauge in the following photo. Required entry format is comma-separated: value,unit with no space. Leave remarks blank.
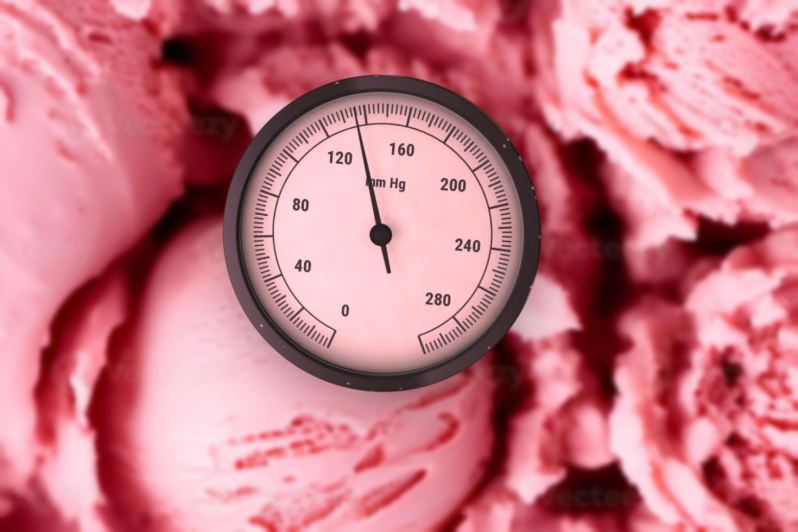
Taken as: 136,mmHg
